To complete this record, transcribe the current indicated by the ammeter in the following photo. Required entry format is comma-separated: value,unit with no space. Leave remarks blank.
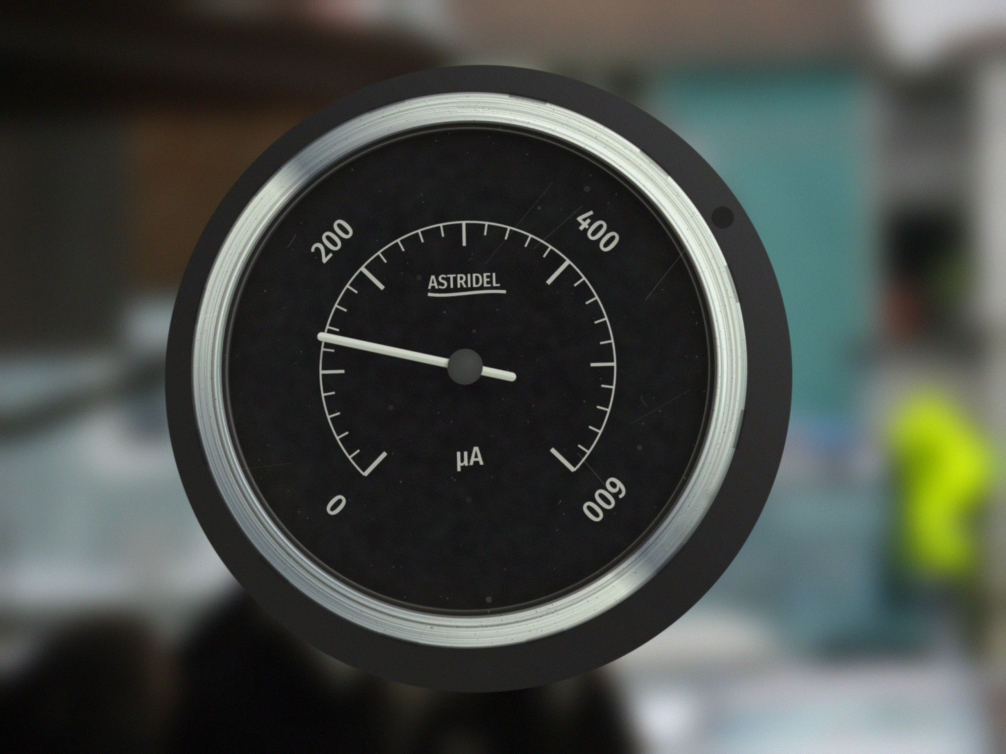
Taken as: 130,µA
